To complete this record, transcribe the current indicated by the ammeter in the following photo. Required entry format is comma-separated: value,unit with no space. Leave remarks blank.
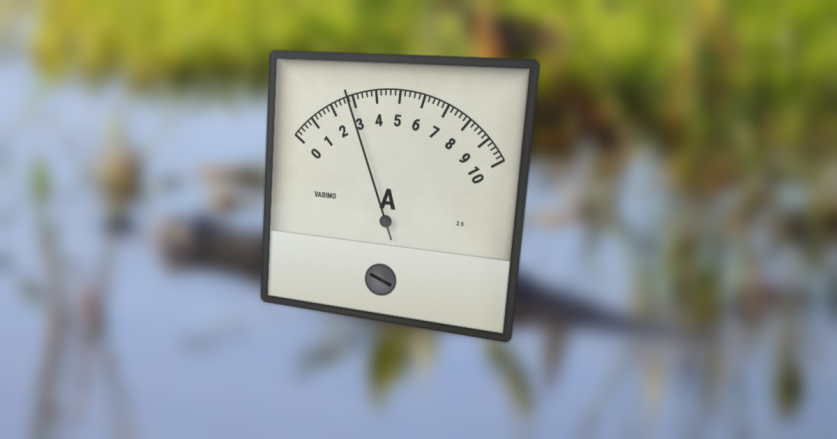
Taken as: 2.8,A
